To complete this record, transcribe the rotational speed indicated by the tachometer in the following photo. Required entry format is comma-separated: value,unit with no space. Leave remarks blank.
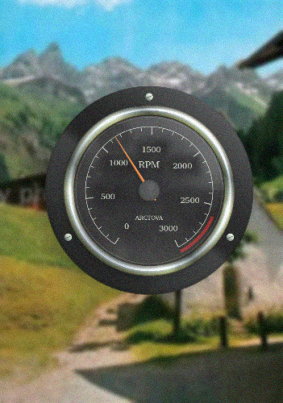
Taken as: 1150,rpm
